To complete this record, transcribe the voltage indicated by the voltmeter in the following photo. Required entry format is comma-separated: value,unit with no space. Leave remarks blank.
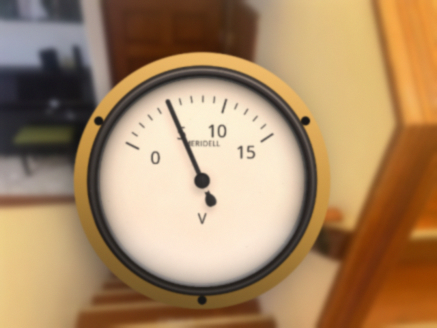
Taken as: 5,V
